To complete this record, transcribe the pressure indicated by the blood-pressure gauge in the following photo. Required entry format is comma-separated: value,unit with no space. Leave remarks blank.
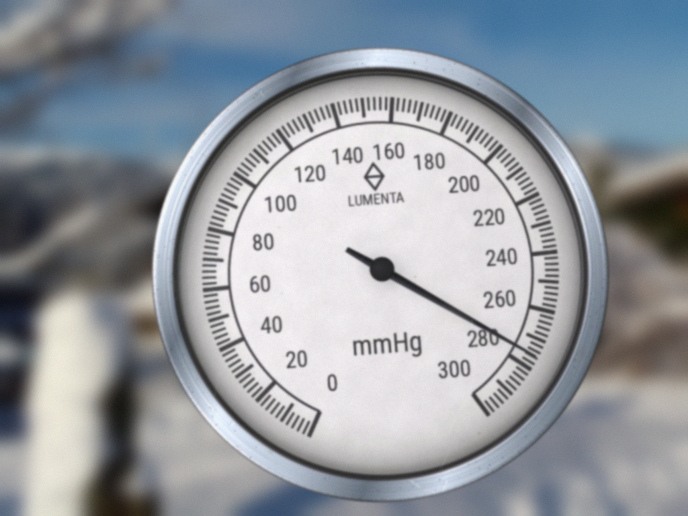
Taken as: 276,mmHg
